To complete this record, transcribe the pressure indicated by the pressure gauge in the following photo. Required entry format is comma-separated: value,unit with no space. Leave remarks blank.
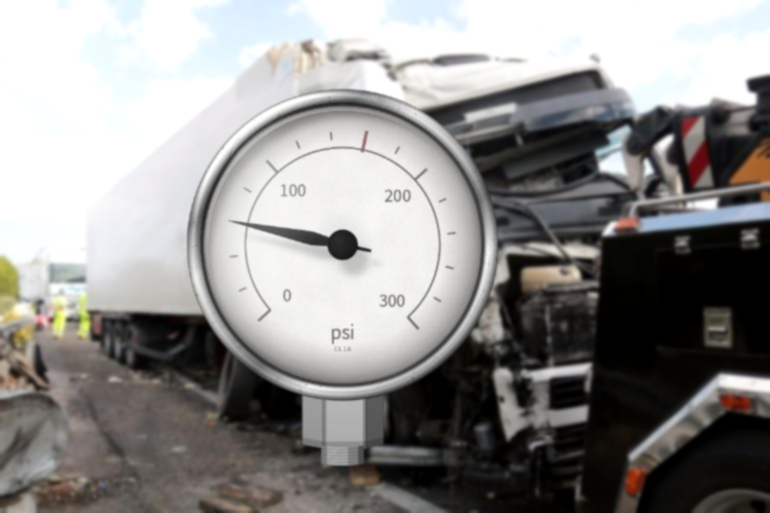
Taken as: 60,psi
